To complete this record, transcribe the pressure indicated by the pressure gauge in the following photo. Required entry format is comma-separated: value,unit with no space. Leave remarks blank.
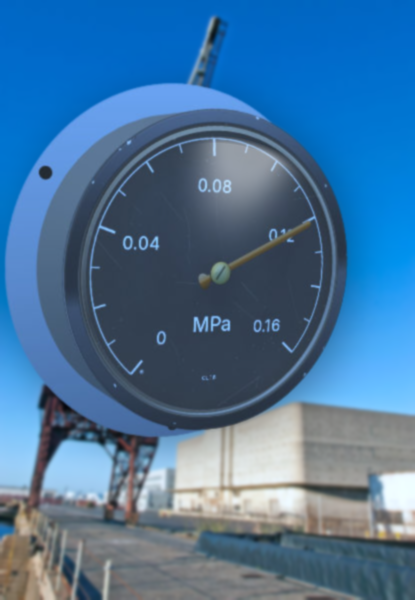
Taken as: 0.12,MPa
